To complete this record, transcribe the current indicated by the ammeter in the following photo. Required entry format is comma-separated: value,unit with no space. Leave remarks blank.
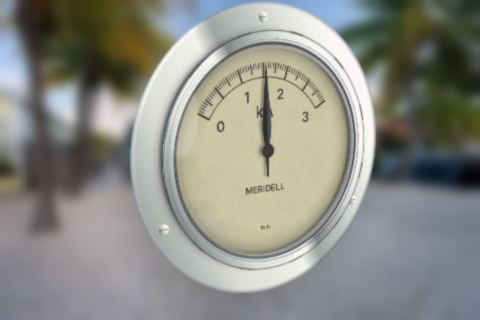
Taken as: 1.5,kA
